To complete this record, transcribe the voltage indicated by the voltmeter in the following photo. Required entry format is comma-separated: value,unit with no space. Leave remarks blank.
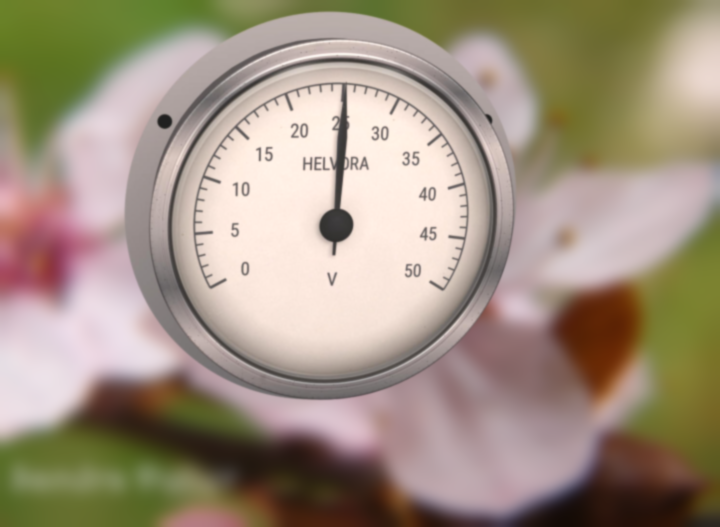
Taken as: 25,V
